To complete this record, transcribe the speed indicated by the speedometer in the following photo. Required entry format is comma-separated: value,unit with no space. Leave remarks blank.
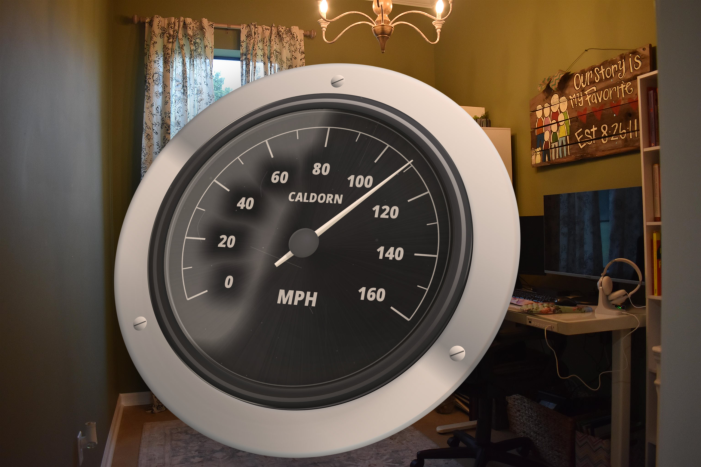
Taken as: 110,mph
